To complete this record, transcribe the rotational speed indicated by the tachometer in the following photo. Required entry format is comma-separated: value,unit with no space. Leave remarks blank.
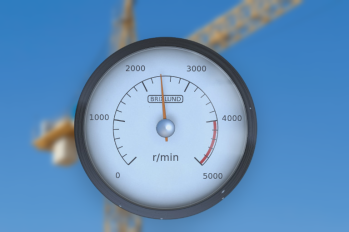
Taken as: 2400,rpm
